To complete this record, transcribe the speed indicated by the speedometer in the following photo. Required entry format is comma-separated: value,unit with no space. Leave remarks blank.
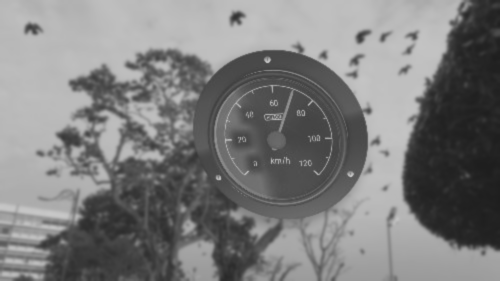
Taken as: 70,km/h
